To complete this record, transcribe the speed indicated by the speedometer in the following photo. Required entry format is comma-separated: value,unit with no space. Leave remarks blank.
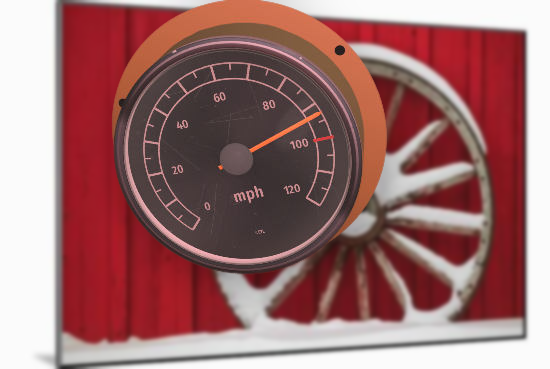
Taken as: 92.5,mph
